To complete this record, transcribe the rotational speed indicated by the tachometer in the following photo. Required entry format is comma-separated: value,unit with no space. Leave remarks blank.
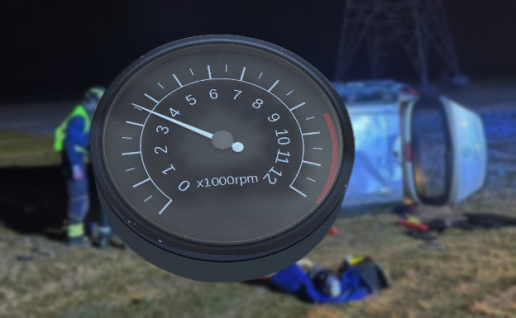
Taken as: 3500,rpm
